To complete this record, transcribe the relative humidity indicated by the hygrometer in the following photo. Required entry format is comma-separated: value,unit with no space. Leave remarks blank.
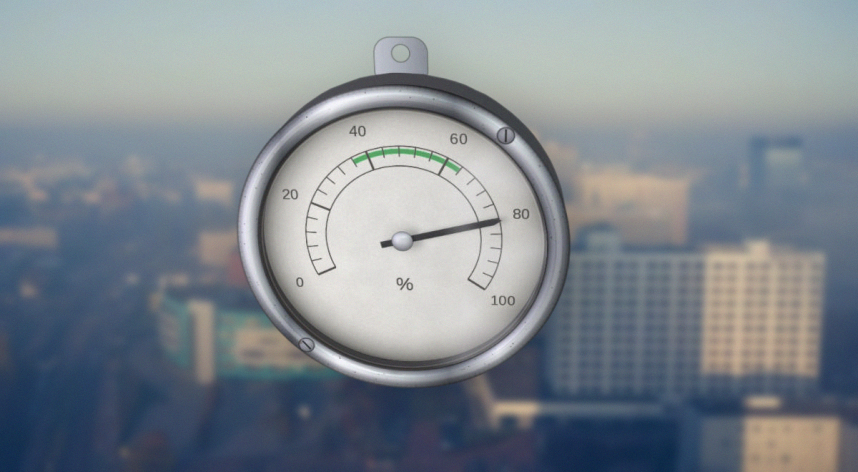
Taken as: 80,%
